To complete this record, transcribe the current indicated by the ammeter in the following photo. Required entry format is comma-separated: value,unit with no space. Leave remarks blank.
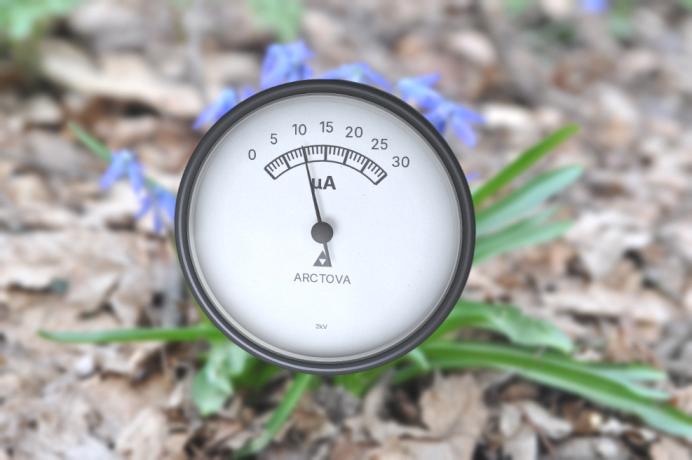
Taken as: 10,µA
